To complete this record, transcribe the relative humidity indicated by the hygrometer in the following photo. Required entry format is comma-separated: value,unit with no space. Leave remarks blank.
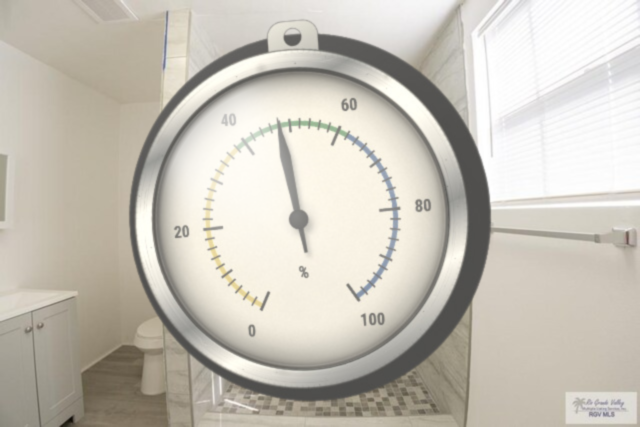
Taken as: 48,%
